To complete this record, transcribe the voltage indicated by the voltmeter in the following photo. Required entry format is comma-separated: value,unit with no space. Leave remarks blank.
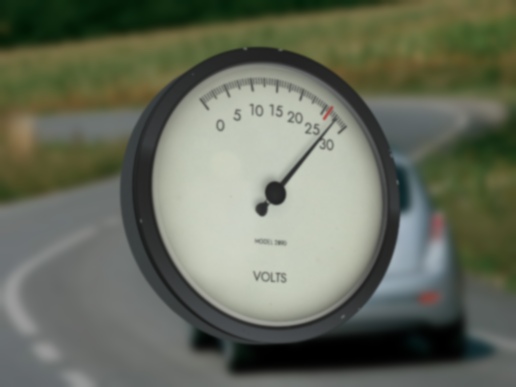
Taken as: 27.5,V
